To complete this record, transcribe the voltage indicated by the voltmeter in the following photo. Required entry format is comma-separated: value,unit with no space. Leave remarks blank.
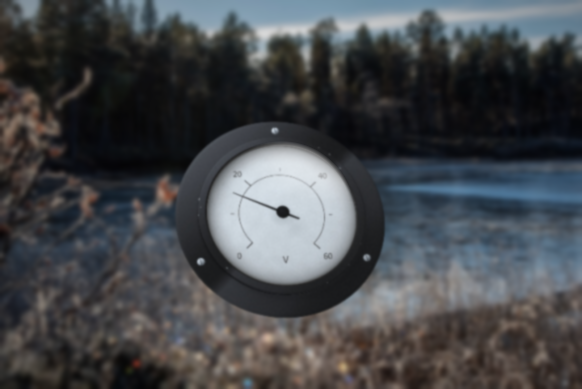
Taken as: 15,V
